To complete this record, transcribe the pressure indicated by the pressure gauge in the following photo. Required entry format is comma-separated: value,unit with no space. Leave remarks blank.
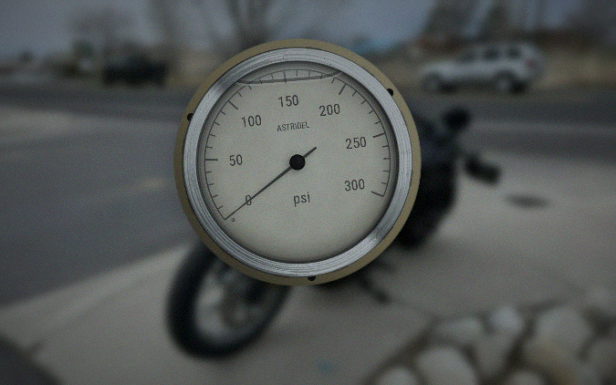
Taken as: 0,psi
